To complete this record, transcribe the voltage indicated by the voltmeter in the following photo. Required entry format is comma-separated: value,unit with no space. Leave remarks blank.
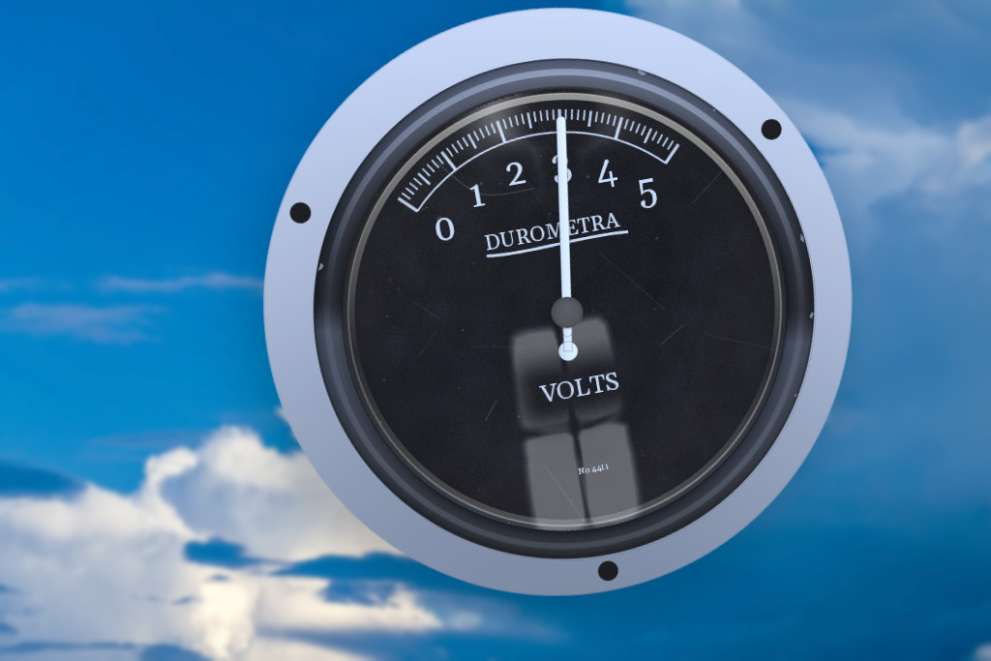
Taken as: 3,V
